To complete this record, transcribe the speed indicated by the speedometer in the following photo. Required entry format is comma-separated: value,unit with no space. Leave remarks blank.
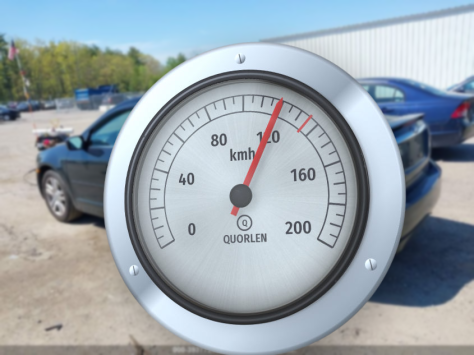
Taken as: 120,km/h
